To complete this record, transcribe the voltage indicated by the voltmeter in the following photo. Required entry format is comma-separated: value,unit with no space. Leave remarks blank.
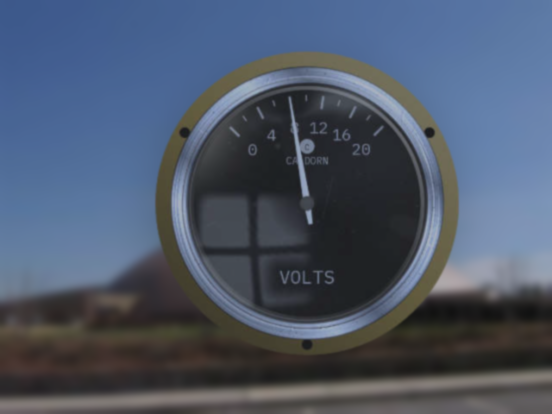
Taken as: 8,V
